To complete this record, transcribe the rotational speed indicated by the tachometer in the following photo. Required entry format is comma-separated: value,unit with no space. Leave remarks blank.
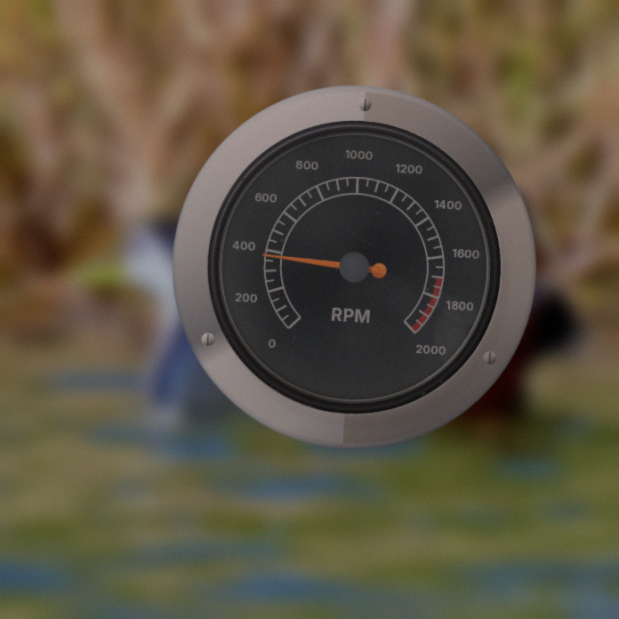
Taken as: 375,rpm
